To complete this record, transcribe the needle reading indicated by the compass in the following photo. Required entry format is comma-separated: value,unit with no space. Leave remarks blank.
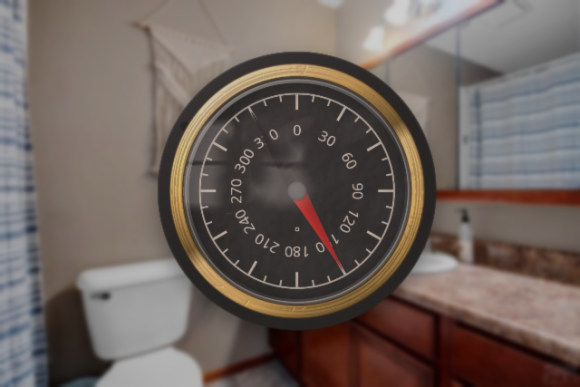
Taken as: 150,°
